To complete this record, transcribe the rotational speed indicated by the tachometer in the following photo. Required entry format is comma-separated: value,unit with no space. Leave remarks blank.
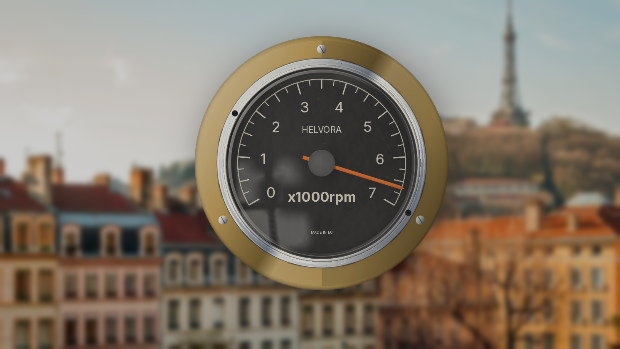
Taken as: 6625,rpm
